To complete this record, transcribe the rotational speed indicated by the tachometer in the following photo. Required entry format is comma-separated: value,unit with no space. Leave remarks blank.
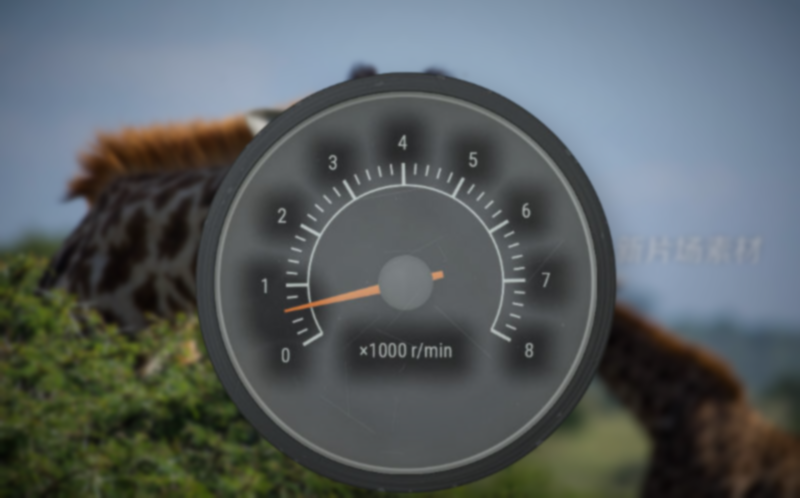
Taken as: 600,rpm
